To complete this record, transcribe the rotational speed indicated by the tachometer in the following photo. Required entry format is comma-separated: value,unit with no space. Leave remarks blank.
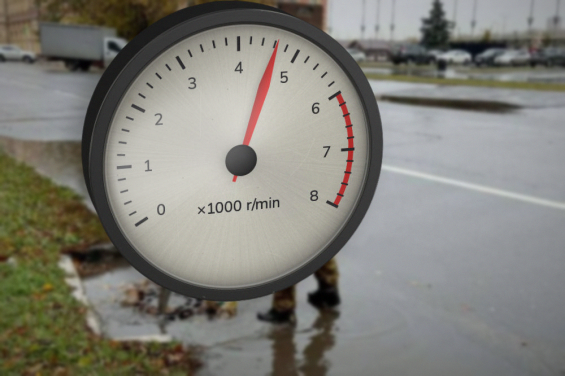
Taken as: 4600,rpm
